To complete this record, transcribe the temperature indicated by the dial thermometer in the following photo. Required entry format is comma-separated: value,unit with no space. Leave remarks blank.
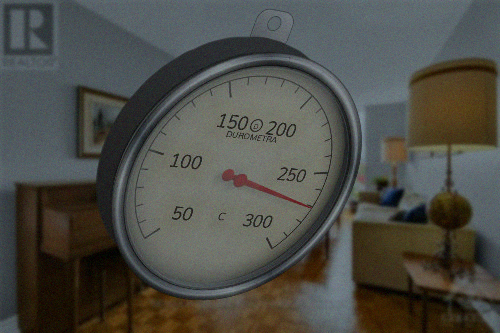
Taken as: 270,°C
